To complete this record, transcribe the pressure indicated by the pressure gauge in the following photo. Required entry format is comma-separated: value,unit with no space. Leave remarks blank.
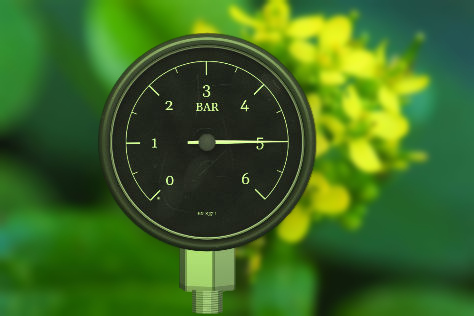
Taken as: 5,bar
